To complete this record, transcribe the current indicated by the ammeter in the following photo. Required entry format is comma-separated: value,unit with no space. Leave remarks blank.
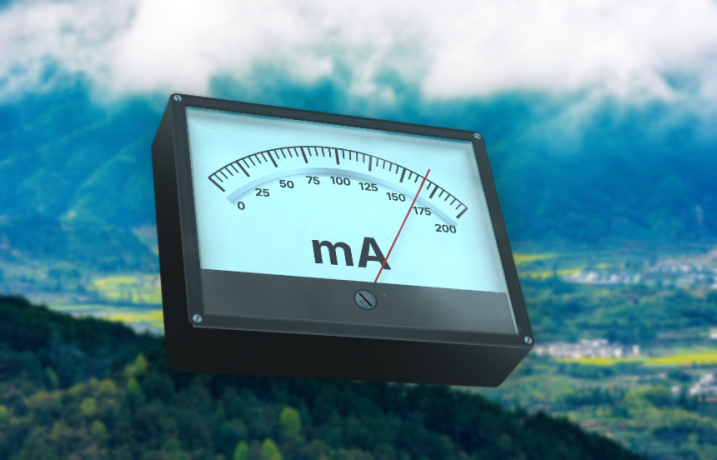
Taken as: 165,mA
